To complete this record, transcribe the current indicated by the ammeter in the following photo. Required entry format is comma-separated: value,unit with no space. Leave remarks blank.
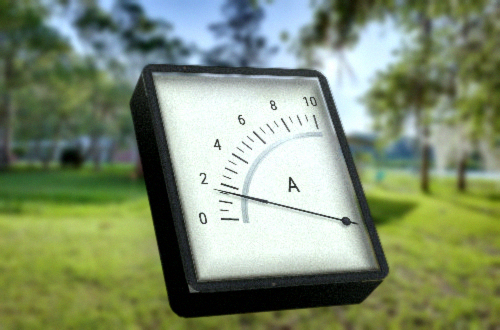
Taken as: 1.5,A
